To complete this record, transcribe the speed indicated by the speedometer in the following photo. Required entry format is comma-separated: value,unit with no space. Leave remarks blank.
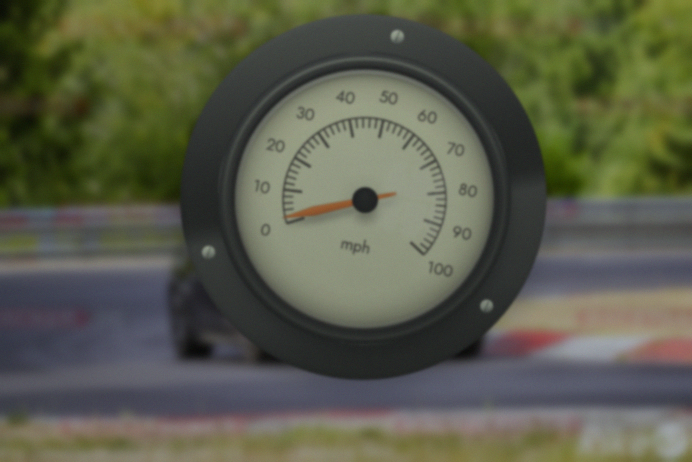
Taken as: 2,mph
